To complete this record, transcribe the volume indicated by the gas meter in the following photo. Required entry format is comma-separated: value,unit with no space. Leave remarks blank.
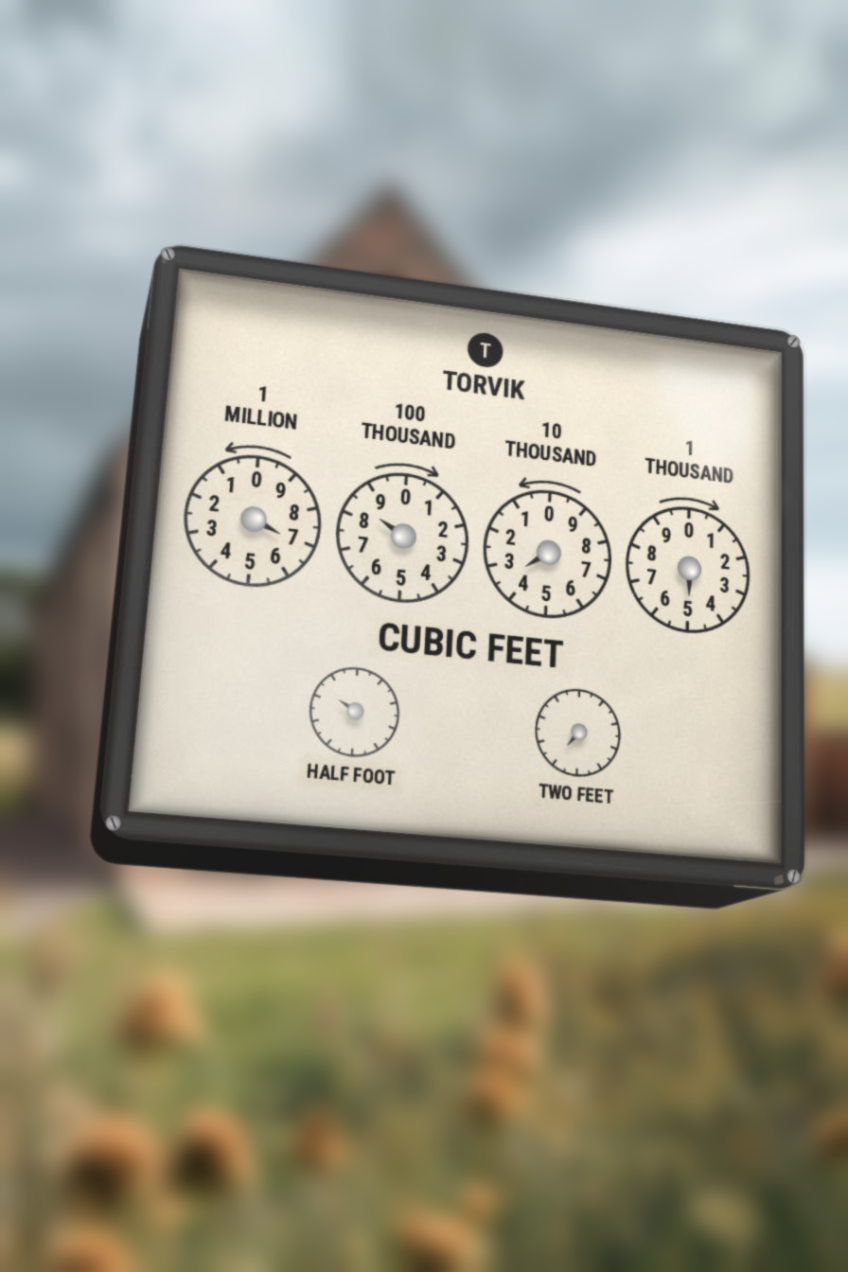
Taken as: 683500,ft³
